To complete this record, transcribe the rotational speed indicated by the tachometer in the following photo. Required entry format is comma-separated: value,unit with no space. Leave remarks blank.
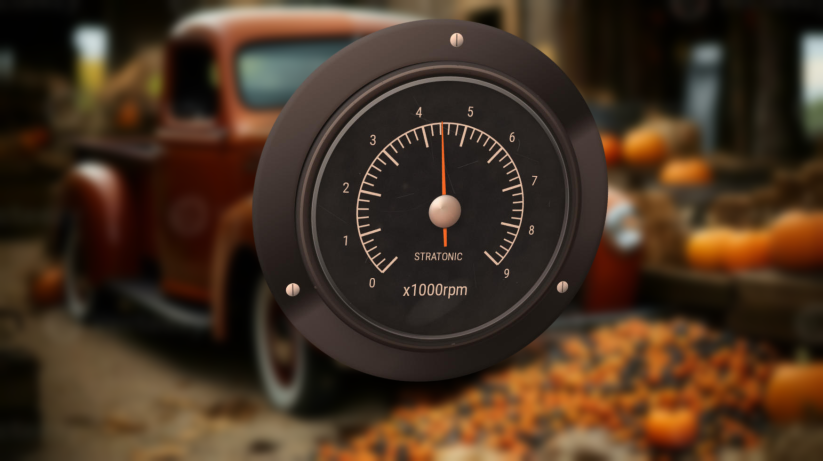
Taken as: 4400,rpm
